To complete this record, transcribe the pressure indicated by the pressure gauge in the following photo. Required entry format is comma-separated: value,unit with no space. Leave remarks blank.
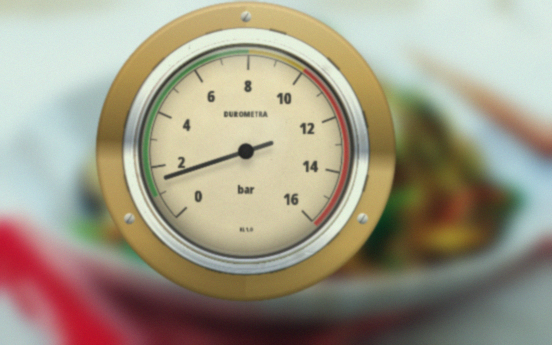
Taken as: 1.5,bar
